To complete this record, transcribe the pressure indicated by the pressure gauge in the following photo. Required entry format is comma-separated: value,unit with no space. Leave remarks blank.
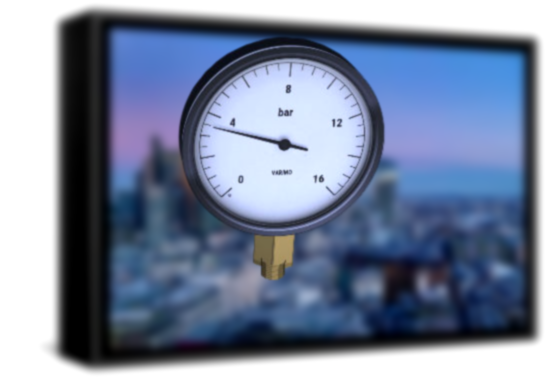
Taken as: 3.5,bar
